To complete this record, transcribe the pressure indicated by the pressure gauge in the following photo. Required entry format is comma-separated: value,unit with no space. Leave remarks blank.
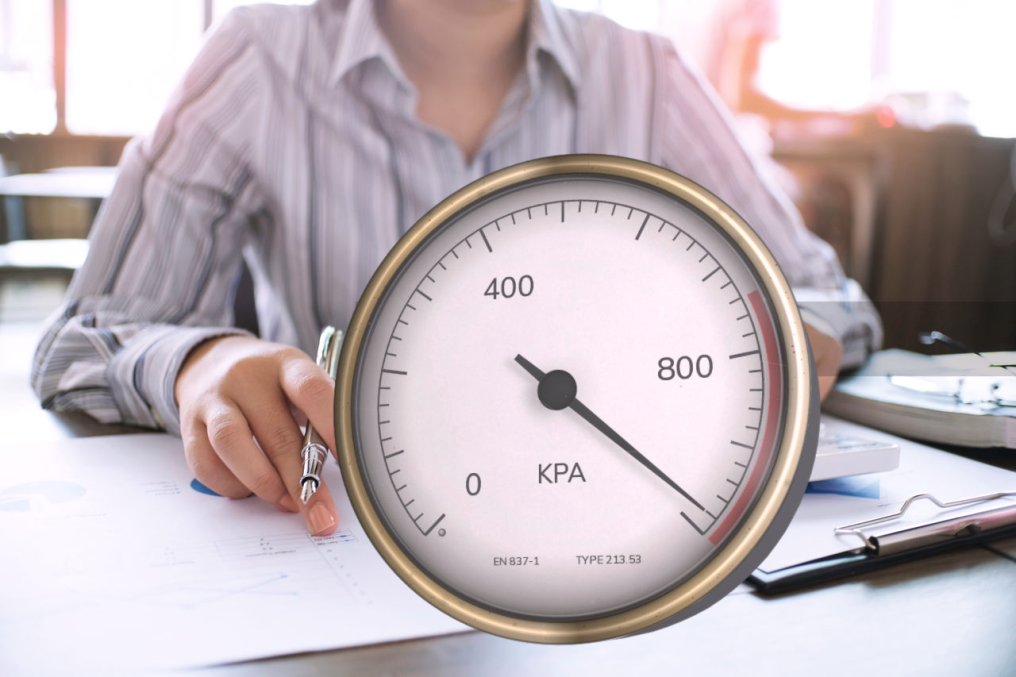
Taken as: 980,kPa
